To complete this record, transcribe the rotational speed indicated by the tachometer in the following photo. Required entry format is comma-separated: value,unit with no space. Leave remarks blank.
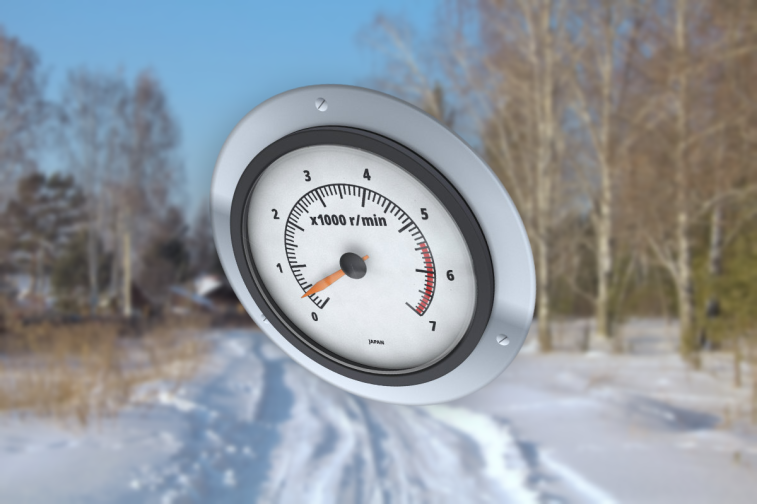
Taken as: 400,rpm
